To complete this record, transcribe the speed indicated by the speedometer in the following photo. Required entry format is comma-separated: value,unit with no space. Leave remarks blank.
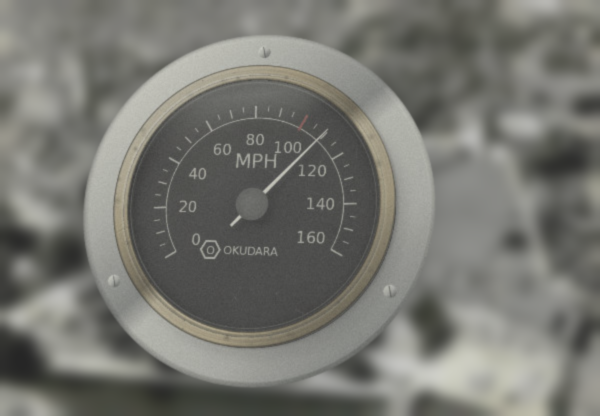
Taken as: 110,mph
